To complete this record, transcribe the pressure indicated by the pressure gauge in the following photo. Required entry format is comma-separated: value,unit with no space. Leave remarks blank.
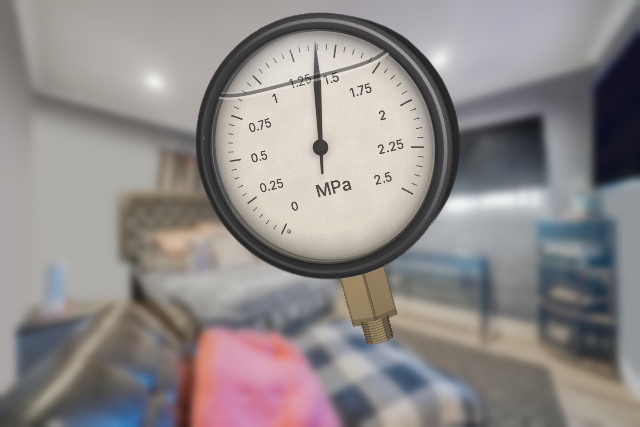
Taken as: 1.4,MPa
